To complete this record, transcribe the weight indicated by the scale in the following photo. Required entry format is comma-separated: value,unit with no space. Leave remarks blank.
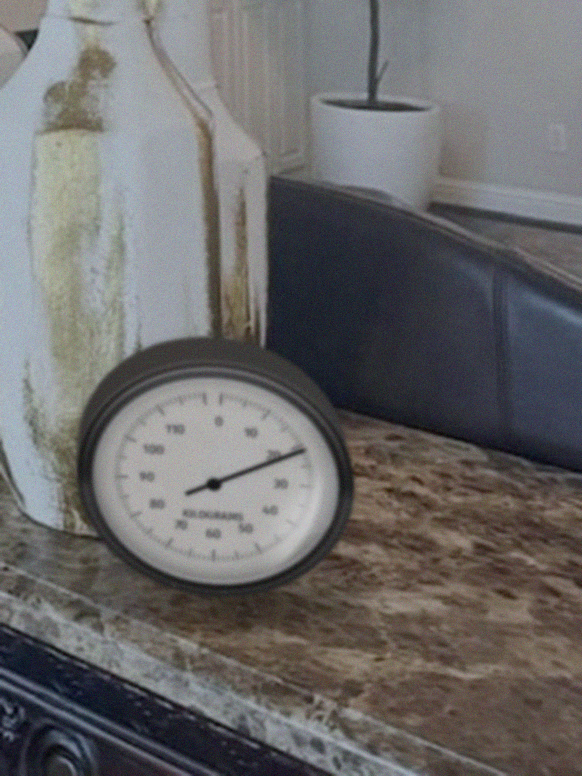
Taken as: 20,kg
